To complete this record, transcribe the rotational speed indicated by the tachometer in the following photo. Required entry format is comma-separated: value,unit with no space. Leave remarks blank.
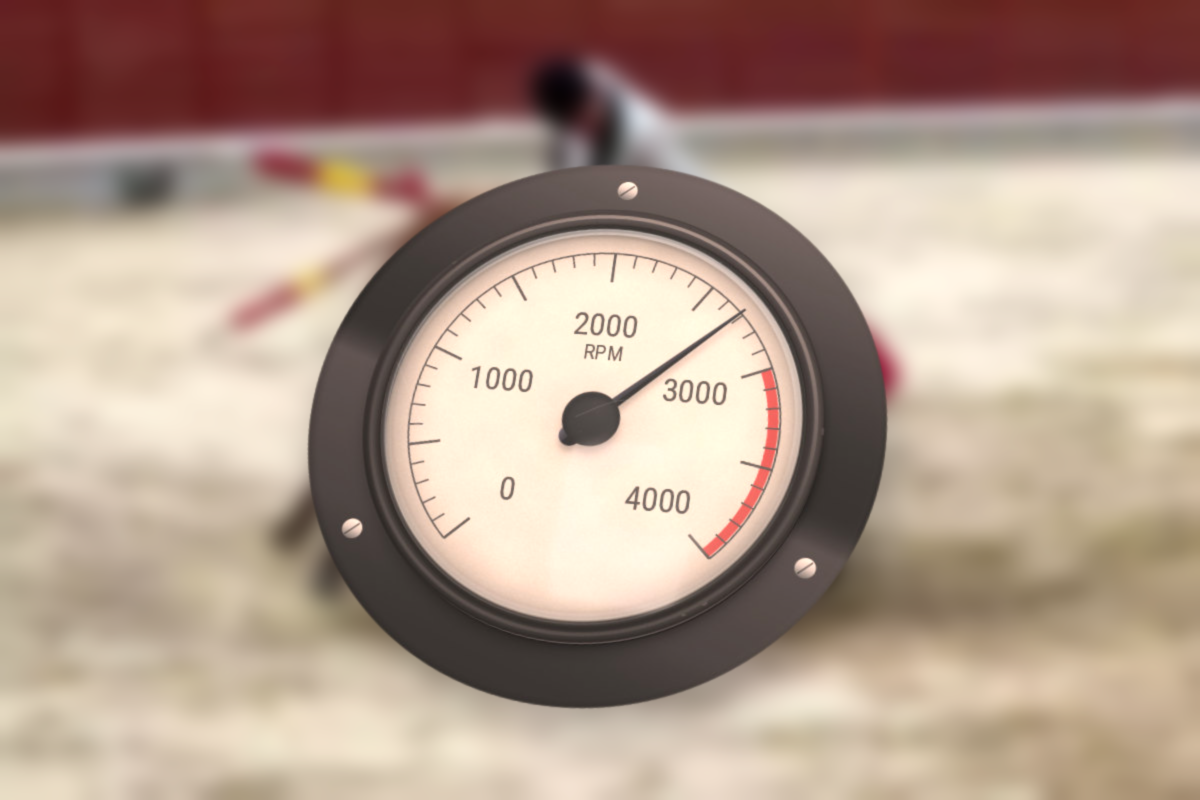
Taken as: 2700,rpm
